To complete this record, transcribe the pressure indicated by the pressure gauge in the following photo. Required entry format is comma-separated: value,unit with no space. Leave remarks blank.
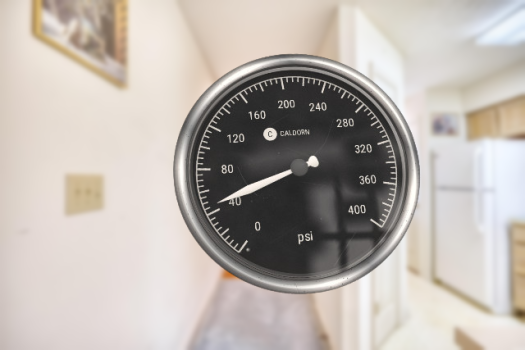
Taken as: 45,psi
